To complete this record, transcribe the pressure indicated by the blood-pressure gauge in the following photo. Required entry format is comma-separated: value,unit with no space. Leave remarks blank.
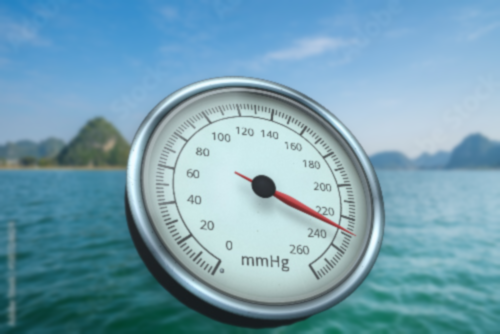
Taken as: 230,mmHg
